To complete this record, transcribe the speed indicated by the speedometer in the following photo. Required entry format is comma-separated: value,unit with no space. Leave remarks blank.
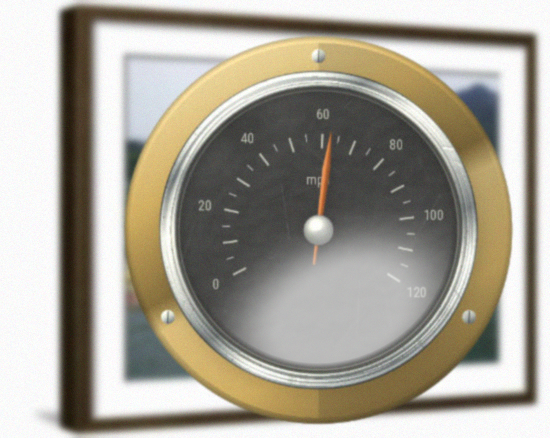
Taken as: 62.5,mph
